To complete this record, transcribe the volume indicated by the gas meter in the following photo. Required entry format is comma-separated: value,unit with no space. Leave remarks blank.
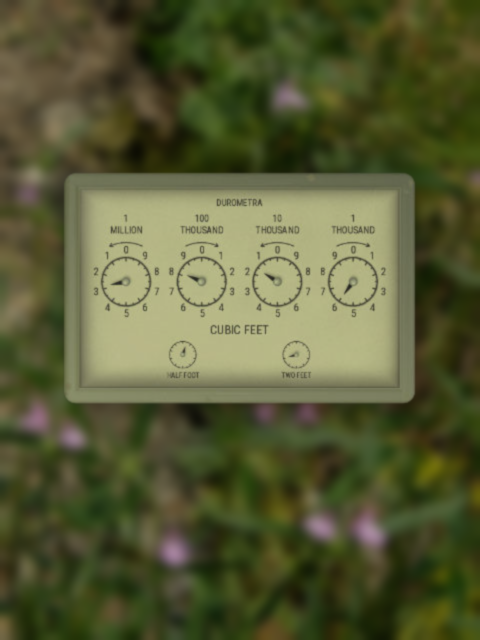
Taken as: 281600,ft³
